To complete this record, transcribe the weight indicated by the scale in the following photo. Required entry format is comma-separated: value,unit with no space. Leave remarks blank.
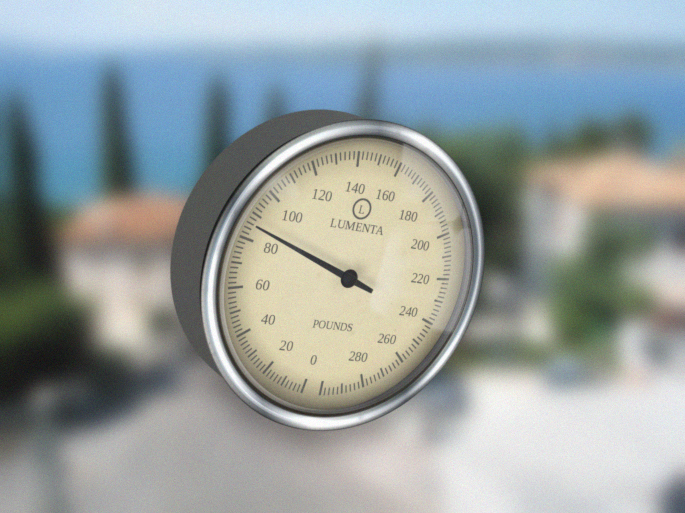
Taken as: 86,lb
